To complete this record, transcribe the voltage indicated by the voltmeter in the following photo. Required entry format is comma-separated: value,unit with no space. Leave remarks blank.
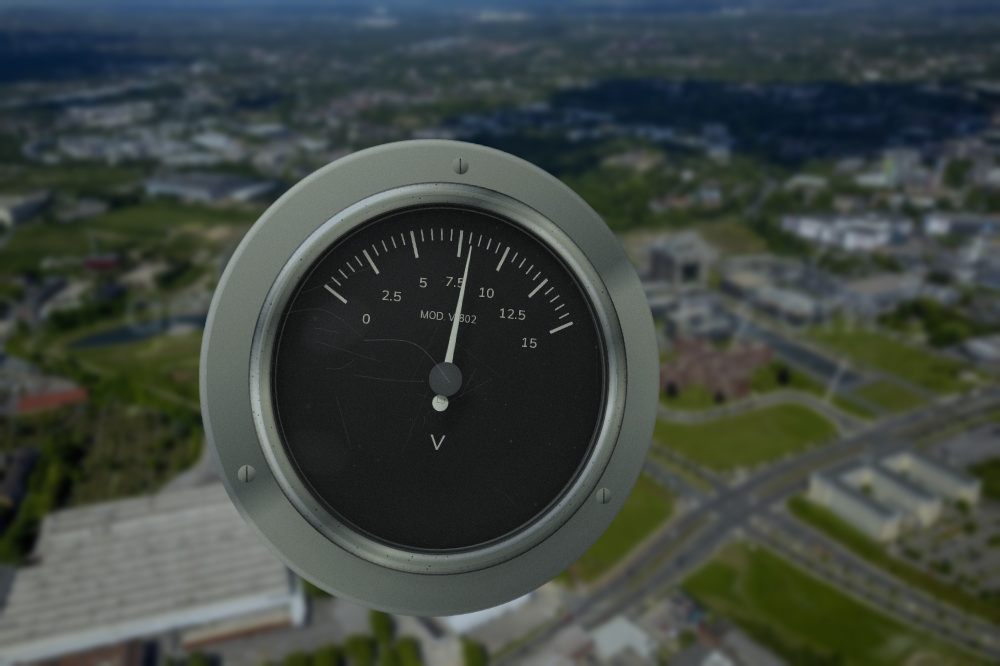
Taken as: 8,V
